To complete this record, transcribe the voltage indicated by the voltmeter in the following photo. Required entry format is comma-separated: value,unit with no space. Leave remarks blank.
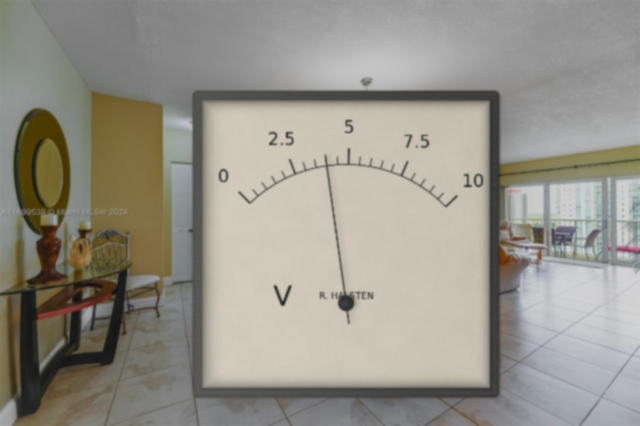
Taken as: 4,V
